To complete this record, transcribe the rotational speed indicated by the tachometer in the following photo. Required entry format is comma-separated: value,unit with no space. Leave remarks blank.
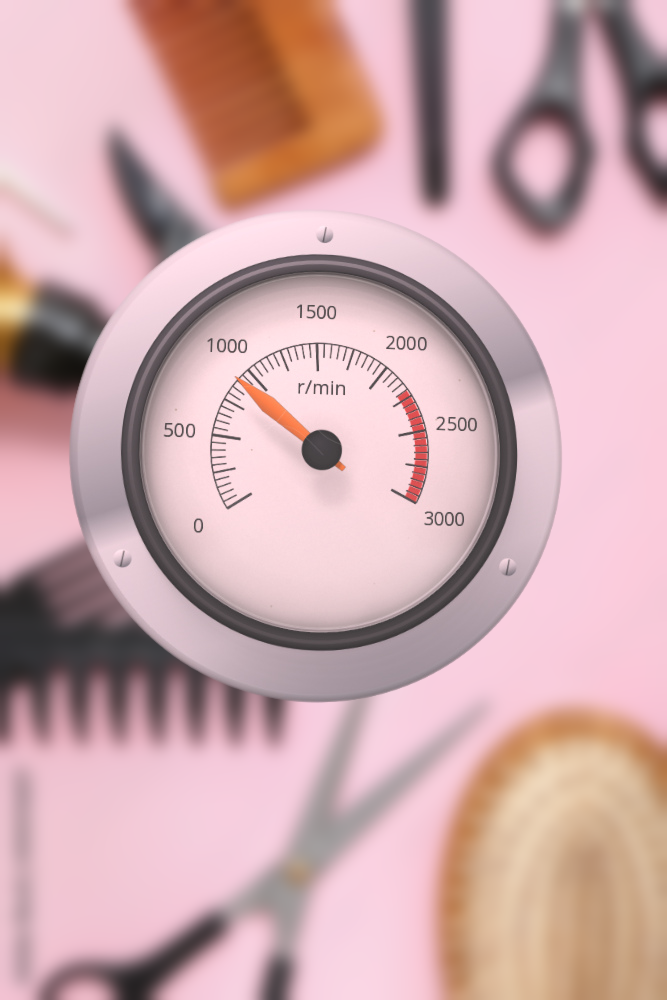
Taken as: 900,rpm
